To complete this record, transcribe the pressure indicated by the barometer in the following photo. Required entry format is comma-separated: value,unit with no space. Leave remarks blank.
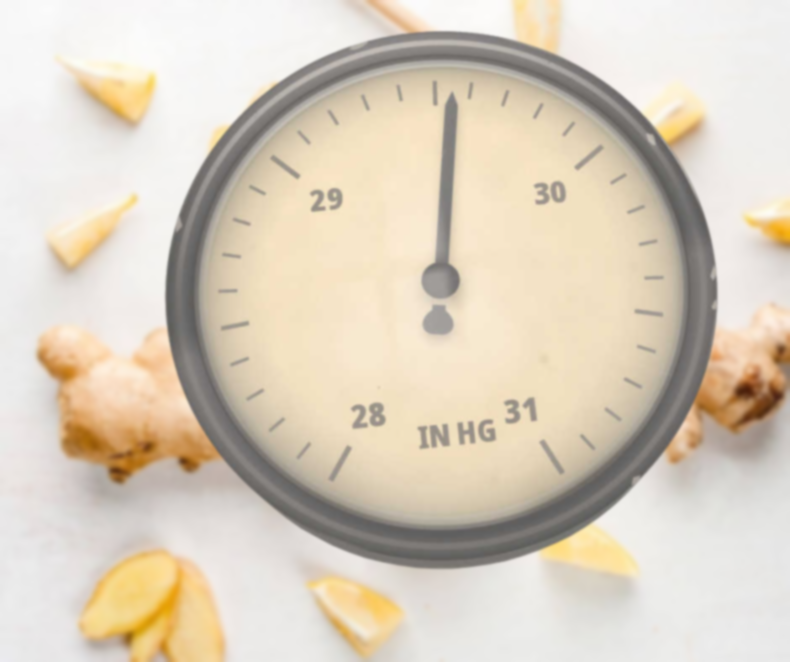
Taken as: 29.55,inHg
